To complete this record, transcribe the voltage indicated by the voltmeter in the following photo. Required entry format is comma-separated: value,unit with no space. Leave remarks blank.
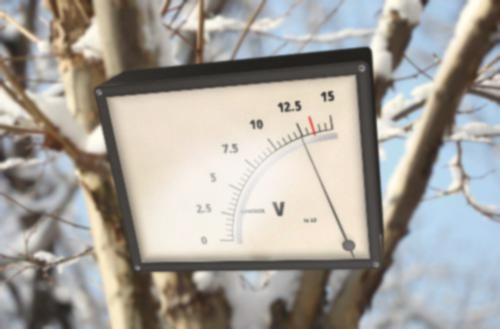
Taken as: 12.5,V
